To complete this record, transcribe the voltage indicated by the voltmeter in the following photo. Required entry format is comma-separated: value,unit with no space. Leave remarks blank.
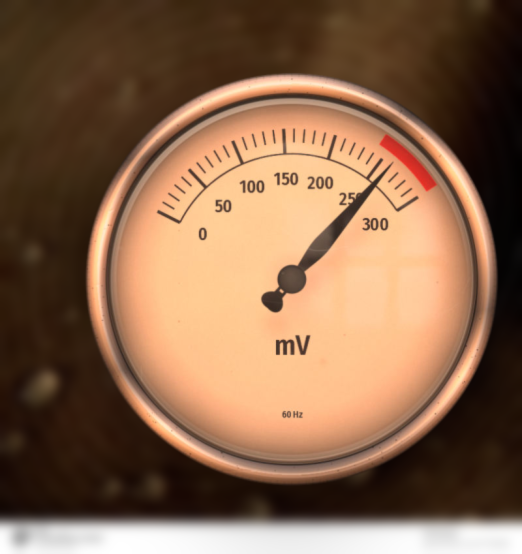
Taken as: 260,mV
